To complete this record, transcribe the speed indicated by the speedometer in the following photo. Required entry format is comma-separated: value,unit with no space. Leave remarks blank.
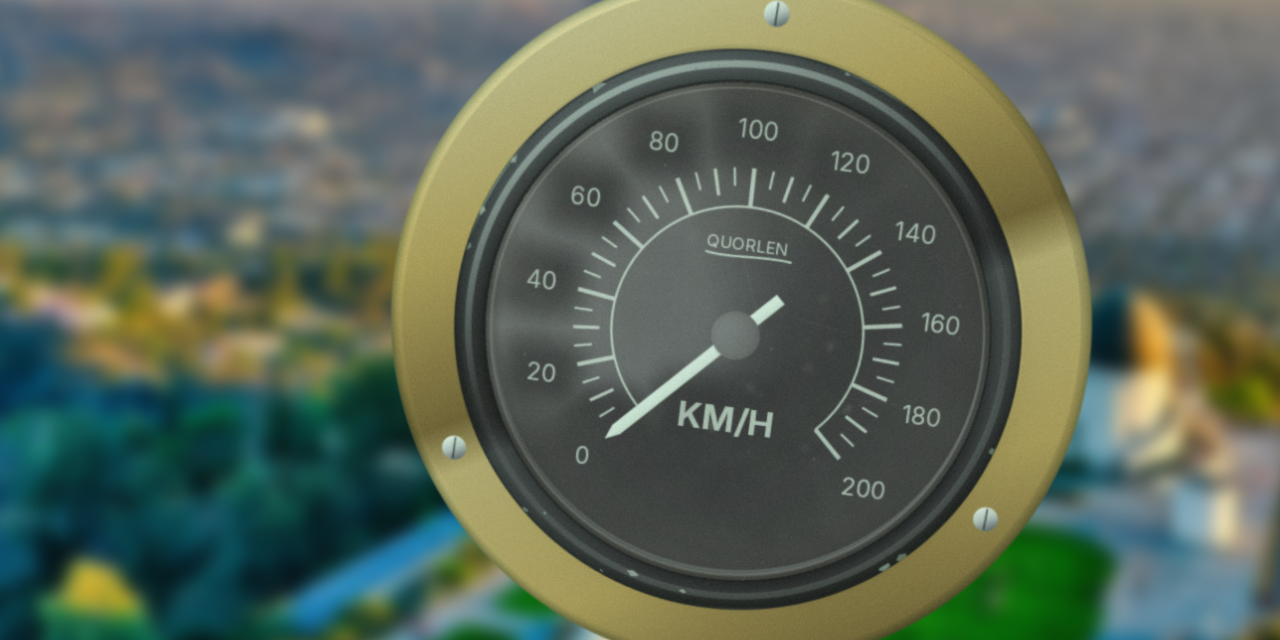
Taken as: 0,km/h
